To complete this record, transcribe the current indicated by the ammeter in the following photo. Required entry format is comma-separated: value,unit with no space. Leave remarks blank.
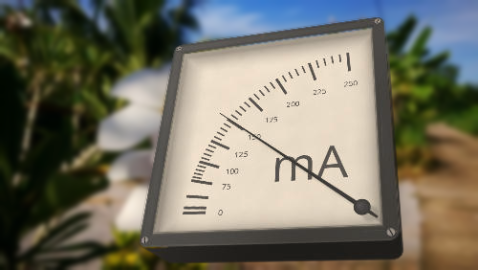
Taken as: 150,mA
